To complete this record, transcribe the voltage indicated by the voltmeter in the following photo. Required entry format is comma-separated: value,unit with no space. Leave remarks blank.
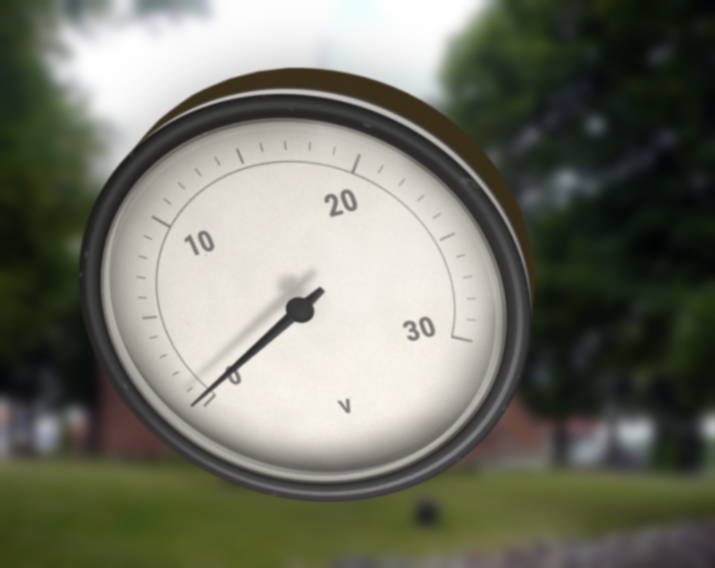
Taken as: 0.5,V
